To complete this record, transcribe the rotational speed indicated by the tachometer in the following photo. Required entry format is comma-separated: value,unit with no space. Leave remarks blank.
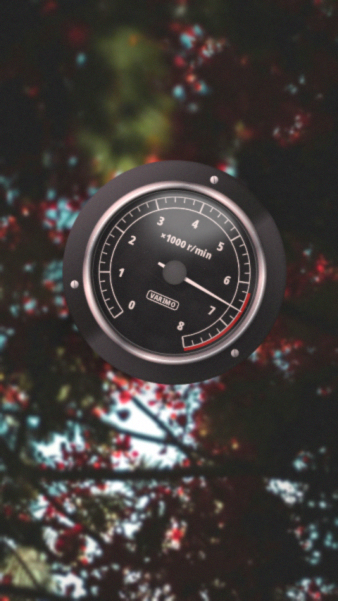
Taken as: 6600,rpm
